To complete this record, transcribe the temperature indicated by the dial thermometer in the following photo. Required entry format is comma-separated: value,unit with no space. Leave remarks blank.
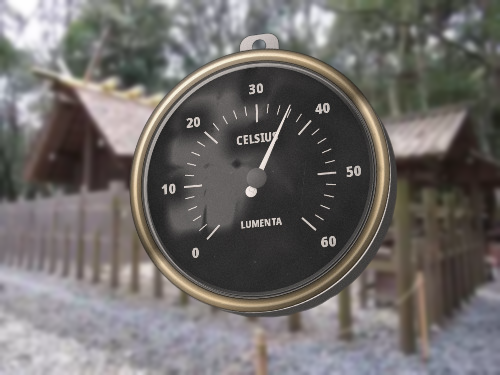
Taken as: 36,°C
